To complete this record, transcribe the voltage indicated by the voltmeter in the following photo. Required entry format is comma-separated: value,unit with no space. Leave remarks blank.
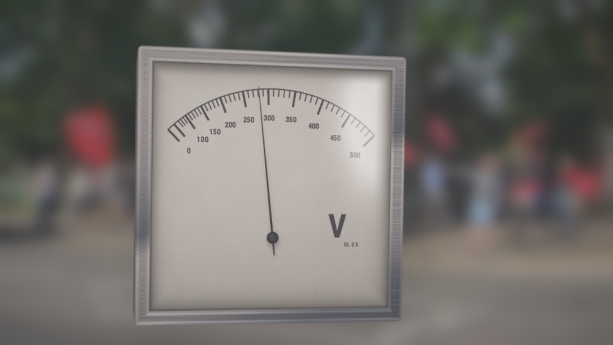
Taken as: 280,V
